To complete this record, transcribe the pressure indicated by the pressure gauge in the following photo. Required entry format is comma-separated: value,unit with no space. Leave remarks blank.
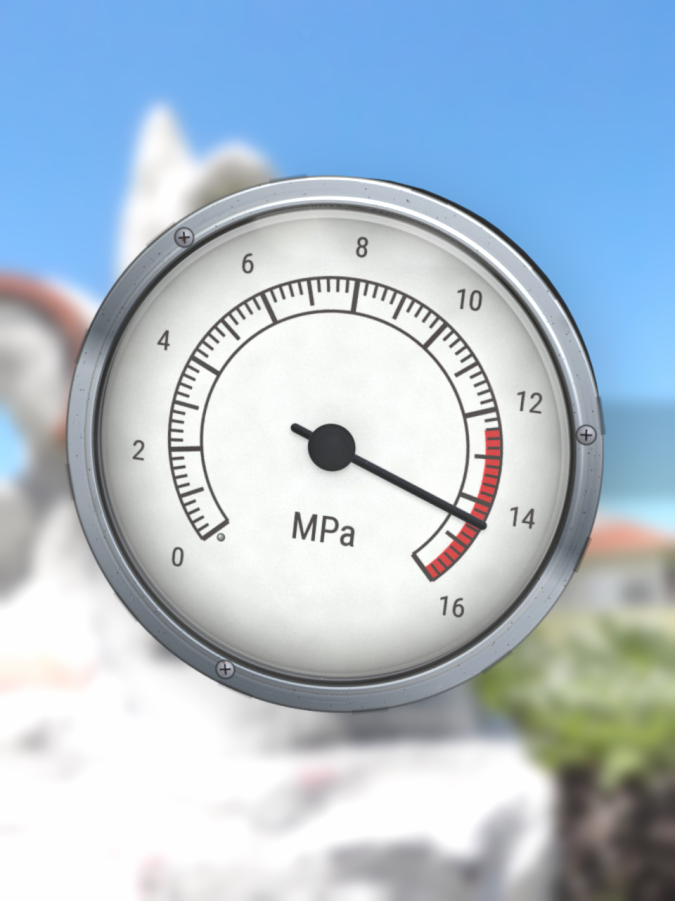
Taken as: 14.4,MPa
